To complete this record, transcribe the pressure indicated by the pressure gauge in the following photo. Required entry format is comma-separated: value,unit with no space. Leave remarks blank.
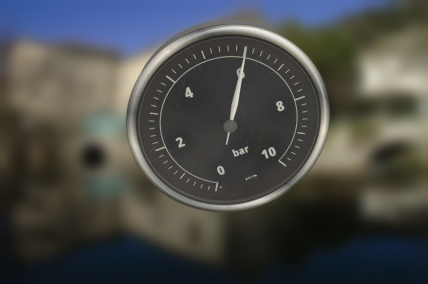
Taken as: 6,bar
